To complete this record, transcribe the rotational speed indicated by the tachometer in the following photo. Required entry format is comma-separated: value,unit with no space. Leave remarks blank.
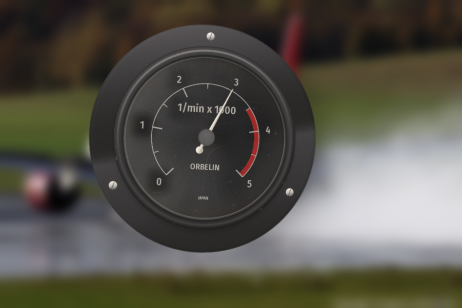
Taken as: 3000,rpm
